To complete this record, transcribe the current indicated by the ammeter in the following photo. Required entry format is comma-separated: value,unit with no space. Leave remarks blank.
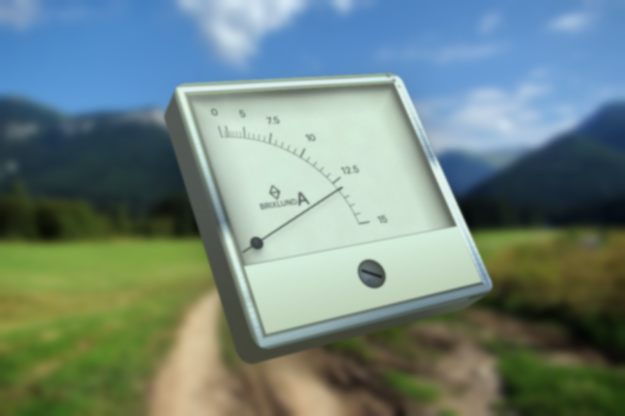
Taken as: 13,A
